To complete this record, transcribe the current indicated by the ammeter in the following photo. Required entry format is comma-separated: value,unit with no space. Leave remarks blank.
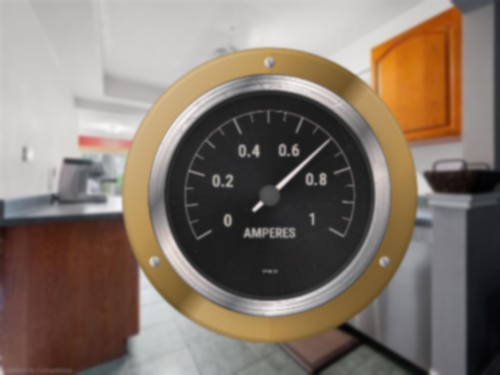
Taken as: 0.7,A
